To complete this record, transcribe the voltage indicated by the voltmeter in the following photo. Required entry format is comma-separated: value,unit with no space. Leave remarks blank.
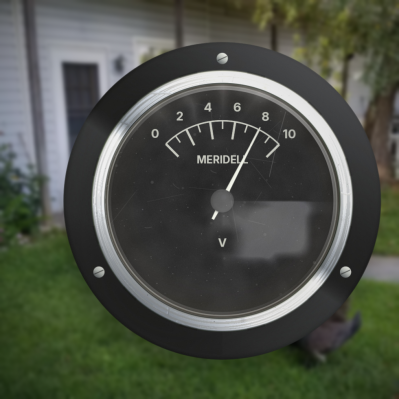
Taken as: 8,V
